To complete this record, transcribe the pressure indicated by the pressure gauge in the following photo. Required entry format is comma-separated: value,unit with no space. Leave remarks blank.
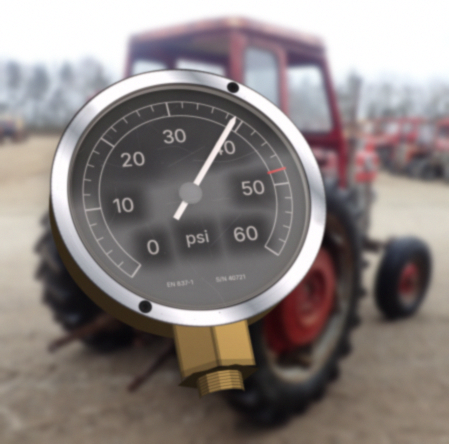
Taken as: 39,psi
